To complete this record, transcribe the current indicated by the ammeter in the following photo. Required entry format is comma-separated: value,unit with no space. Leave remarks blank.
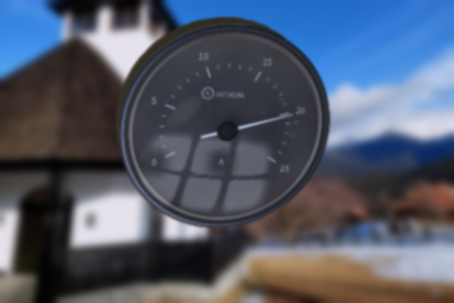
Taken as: 20,A
